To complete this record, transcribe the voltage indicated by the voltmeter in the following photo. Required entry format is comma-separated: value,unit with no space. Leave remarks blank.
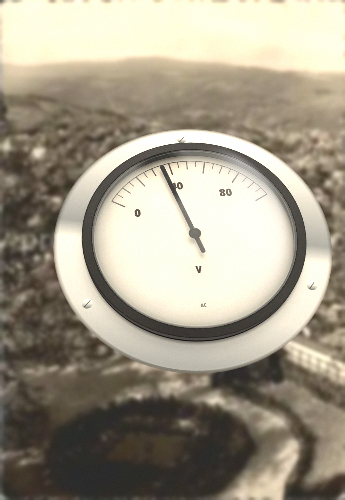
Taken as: 35,V
